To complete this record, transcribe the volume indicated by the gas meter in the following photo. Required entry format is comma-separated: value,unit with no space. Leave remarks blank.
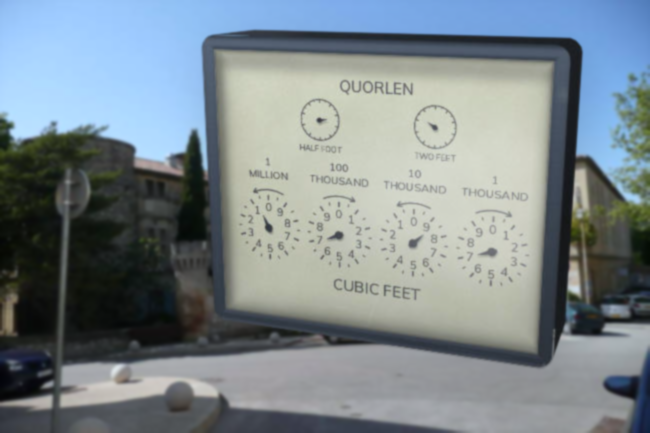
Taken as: 68700,ft³
